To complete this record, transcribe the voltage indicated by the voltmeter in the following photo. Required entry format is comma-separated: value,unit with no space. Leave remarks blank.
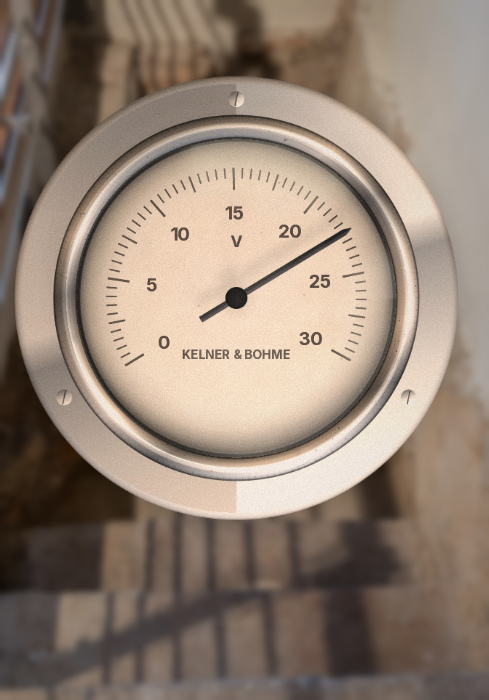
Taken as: 22.5,V
